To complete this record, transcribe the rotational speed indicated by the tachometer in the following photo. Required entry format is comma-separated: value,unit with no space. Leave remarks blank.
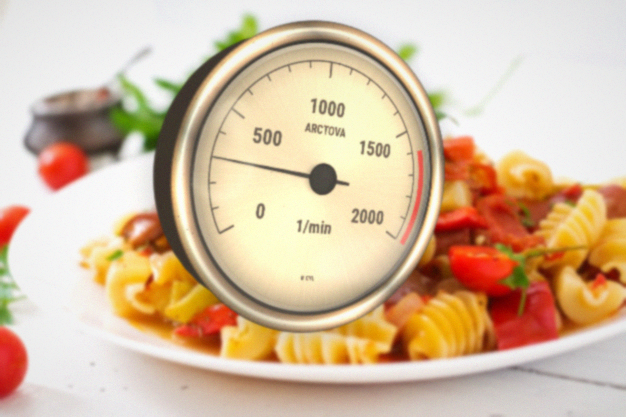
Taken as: 300,rpm
